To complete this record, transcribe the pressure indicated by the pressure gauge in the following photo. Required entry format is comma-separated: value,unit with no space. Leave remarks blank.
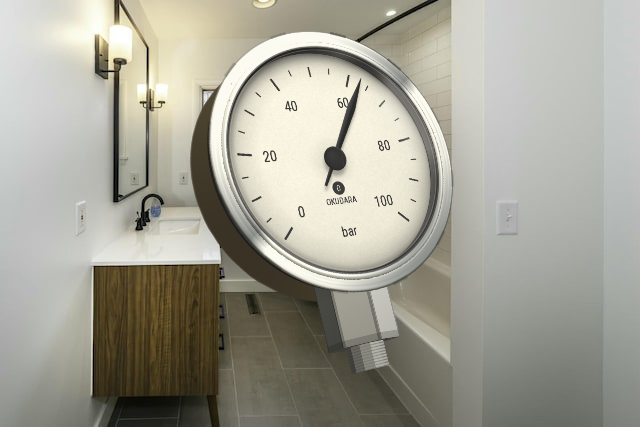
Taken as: 62.5,bar
